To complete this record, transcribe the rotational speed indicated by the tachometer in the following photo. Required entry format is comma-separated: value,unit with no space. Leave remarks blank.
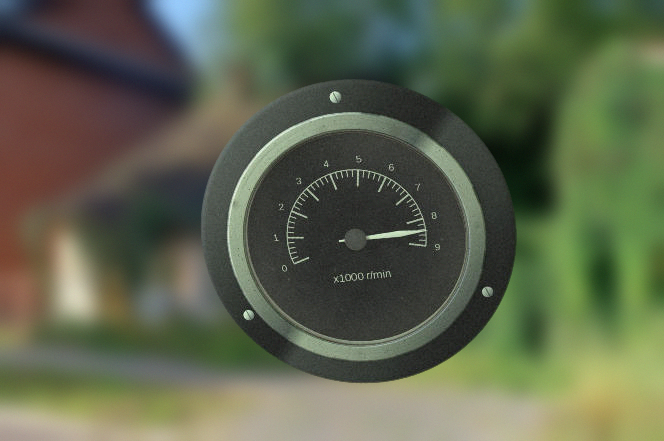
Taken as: 8400,rpm
